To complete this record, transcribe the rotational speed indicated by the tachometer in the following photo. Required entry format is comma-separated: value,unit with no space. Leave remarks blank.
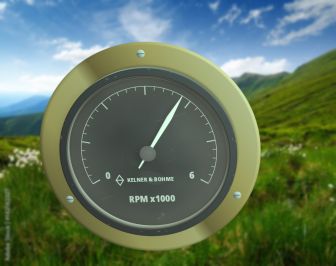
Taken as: 3800,rpm
